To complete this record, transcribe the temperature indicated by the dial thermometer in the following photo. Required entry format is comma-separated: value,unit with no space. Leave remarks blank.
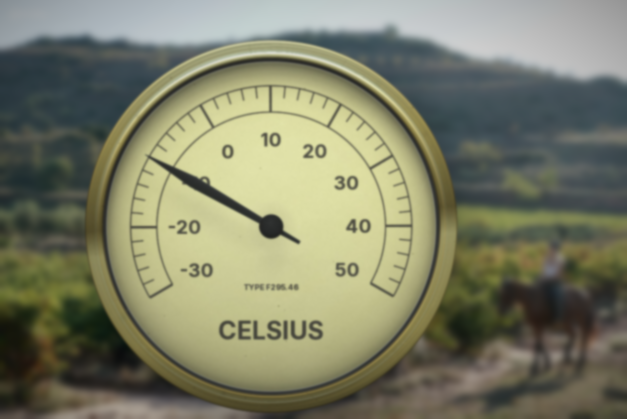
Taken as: -10,°C
